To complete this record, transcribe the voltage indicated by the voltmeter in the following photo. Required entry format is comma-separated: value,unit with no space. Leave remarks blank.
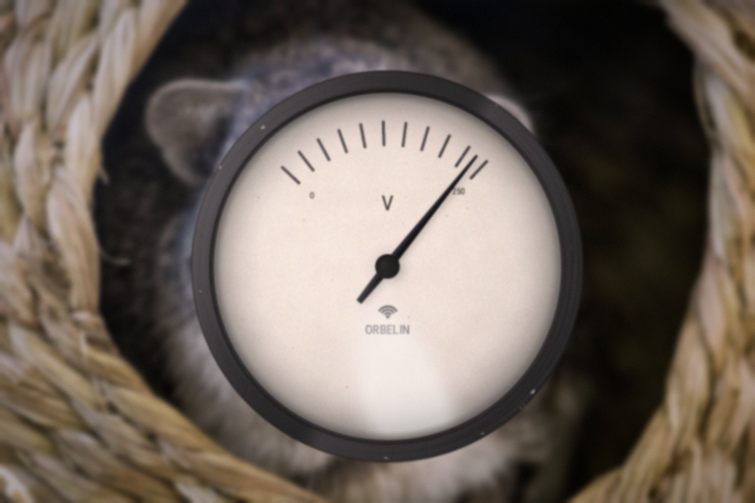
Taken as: 237.5,V
